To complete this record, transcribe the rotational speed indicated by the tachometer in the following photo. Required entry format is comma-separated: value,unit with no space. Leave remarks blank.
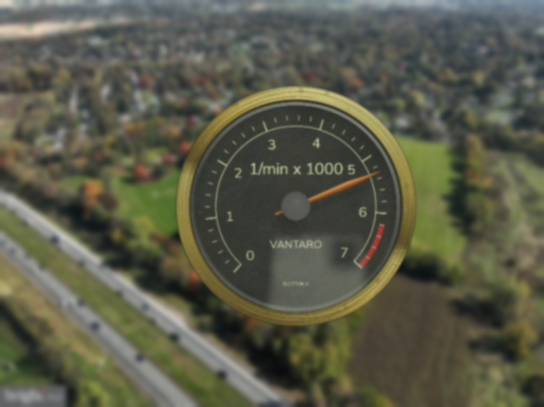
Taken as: 5300,rpm
